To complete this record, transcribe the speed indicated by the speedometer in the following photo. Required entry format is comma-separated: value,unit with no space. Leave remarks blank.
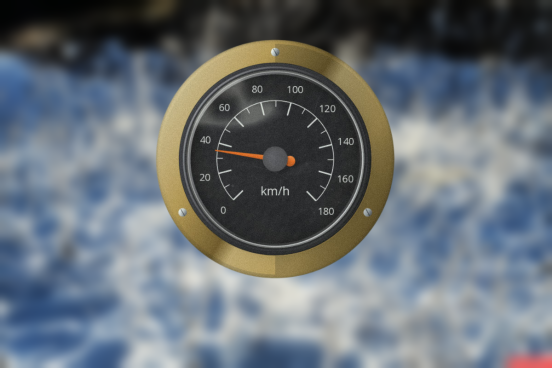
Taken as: 35,km/h
